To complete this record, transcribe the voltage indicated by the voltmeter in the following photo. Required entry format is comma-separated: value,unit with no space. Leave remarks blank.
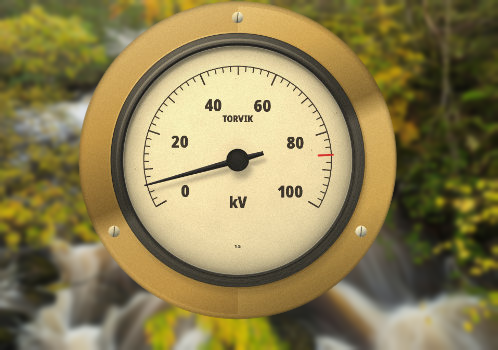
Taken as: 6,kV
